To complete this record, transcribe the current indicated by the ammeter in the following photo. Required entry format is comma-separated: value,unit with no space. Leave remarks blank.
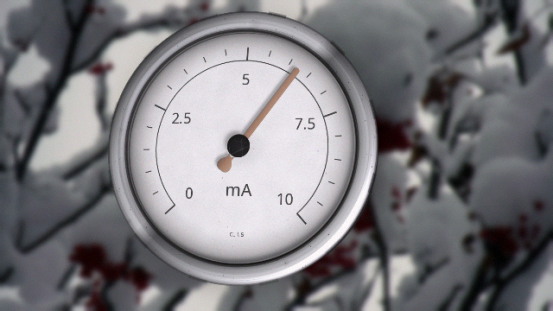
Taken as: 6.25,mA
